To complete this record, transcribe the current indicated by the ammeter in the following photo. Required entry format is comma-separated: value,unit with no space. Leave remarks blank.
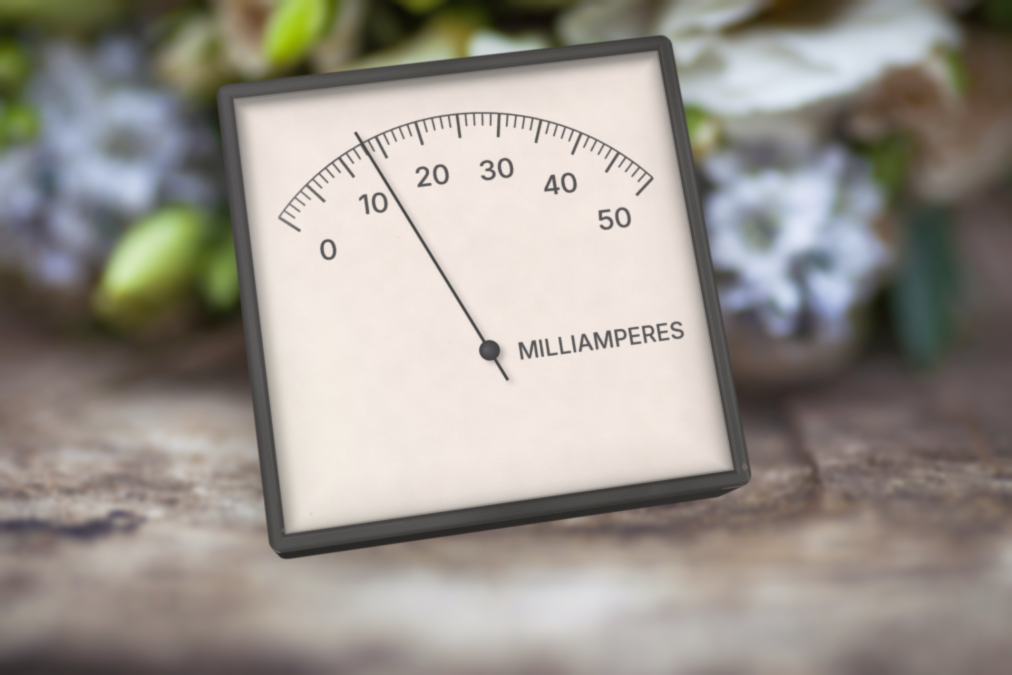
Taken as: 13,mA
